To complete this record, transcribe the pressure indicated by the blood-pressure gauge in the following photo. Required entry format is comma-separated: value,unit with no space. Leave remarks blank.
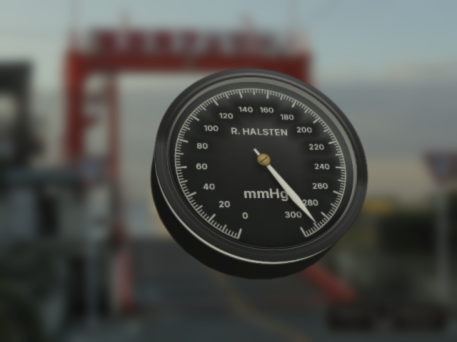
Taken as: 290,mmHg
